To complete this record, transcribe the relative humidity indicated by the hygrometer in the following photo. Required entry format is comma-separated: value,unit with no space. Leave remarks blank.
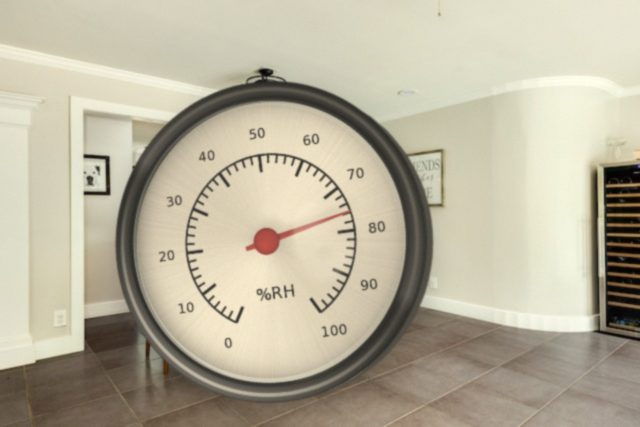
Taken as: 76,%
